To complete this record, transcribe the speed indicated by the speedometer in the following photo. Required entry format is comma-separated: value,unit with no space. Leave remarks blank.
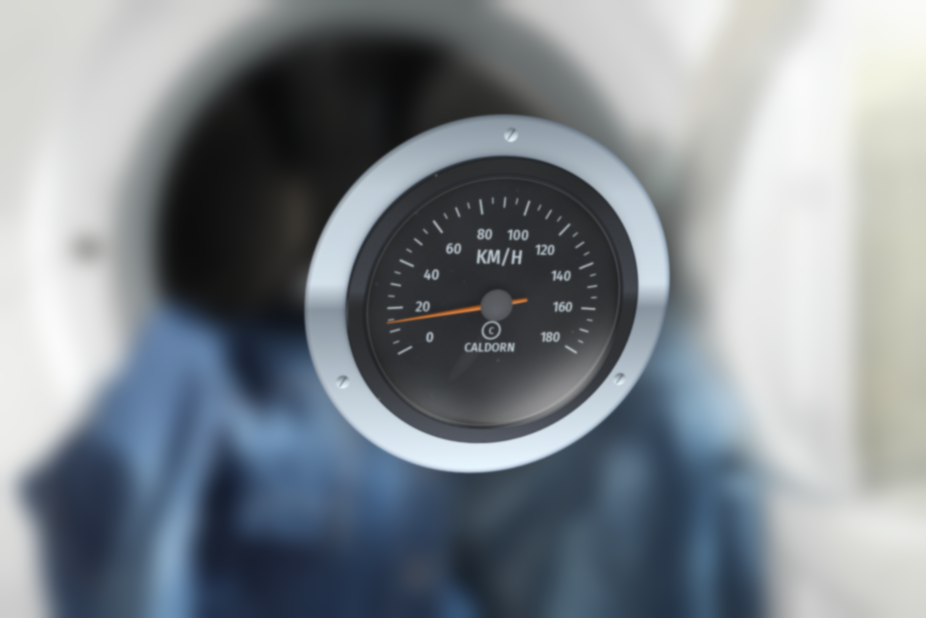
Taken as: 15,km/h
